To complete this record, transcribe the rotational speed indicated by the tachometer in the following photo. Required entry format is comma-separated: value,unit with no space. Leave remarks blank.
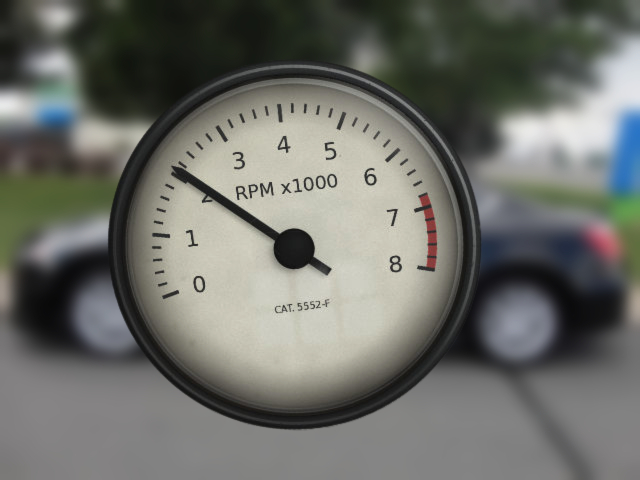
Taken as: 2100,rpm
